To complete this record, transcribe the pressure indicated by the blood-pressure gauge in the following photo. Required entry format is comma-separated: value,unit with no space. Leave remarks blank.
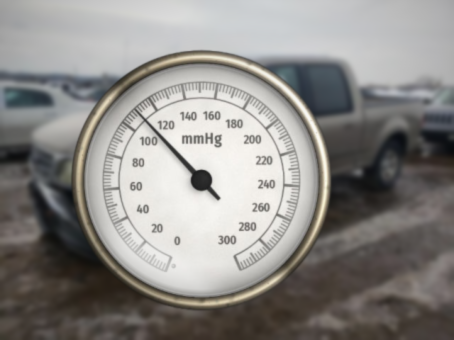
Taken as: 110,mmHg
